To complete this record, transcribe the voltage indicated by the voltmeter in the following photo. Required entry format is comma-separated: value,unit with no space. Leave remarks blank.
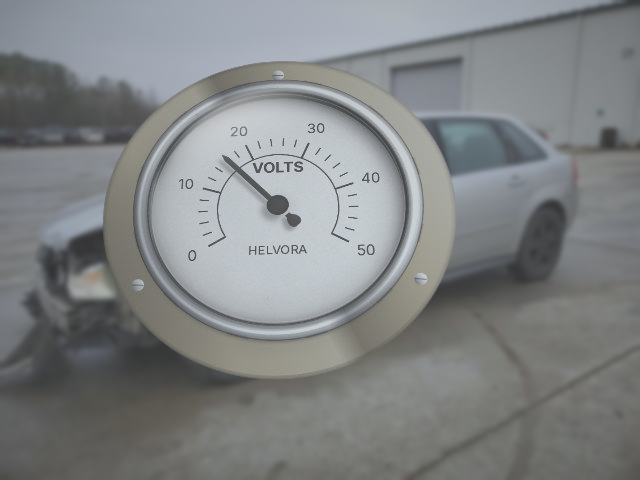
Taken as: 16,V
